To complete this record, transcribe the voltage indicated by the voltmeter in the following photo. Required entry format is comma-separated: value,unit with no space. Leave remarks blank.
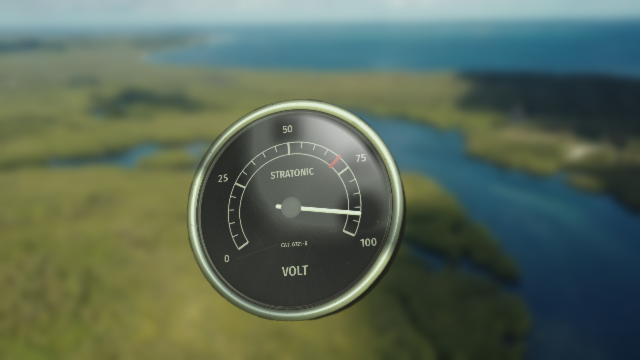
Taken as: 92.5,V
